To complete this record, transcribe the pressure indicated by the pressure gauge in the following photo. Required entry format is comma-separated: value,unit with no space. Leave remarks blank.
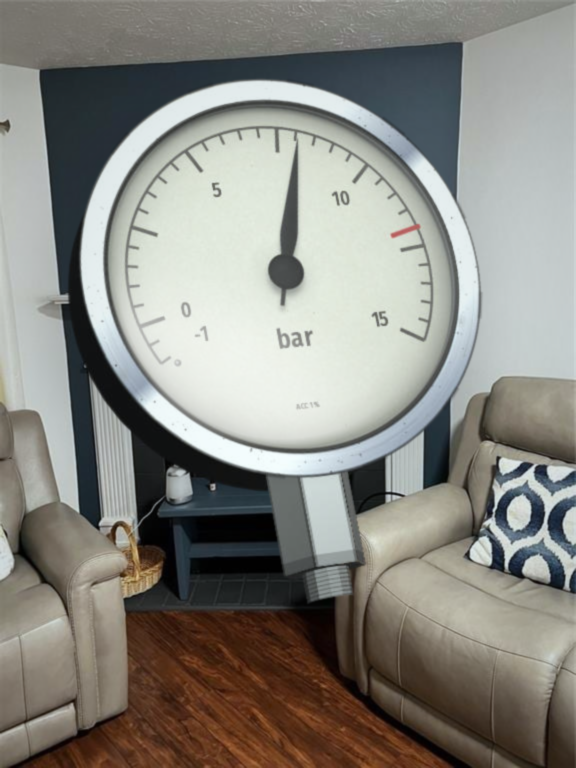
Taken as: 8,bar
